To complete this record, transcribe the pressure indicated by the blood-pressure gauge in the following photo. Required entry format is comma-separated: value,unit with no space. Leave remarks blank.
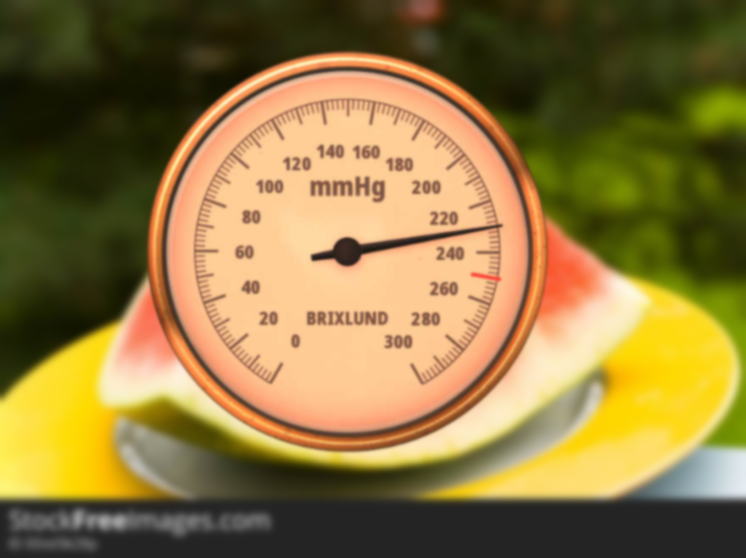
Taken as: 230,mmHg
